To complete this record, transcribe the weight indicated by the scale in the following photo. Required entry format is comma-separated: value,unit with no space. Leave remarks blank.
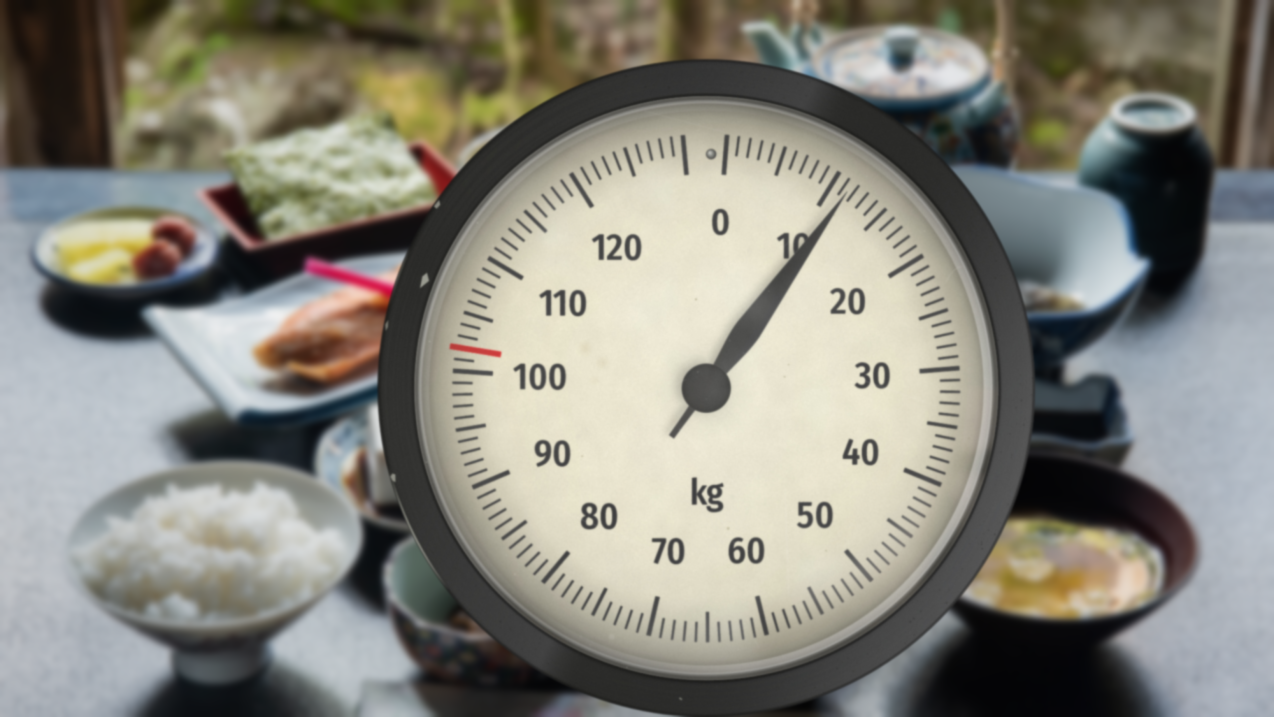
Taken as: 11.5,kg
